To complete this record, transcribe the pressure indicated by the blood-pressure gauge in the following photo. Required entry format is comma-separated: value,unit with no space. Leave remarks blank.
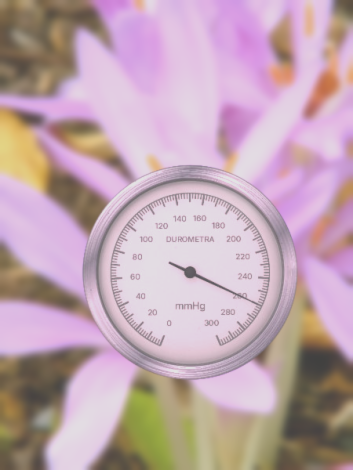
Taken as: 260,mmHg
